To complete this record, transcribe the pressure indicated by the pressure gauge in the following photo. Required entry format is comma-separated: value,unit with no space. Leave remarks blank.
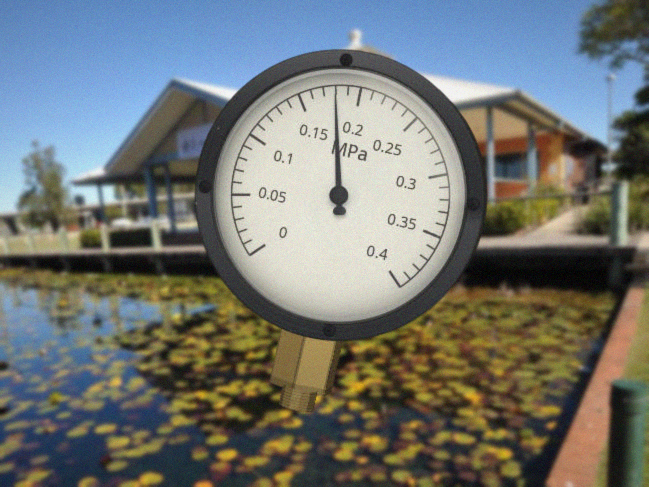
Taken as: 0.18,MPa
